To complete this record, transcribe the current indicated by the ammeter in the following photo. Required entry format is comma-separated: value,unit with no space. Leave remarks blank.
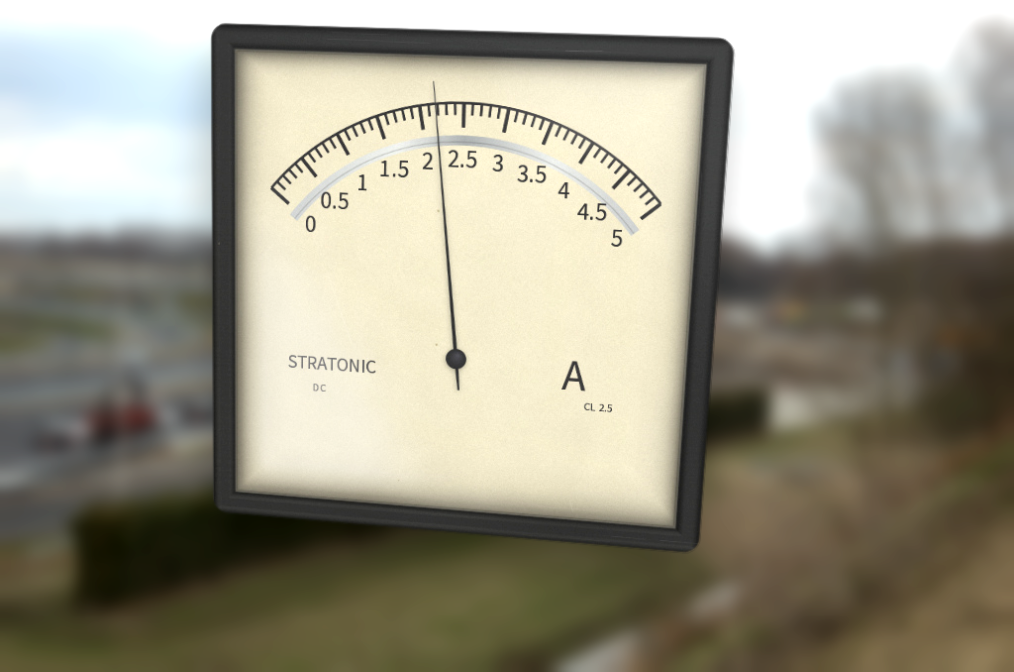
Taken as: 2.2,A
